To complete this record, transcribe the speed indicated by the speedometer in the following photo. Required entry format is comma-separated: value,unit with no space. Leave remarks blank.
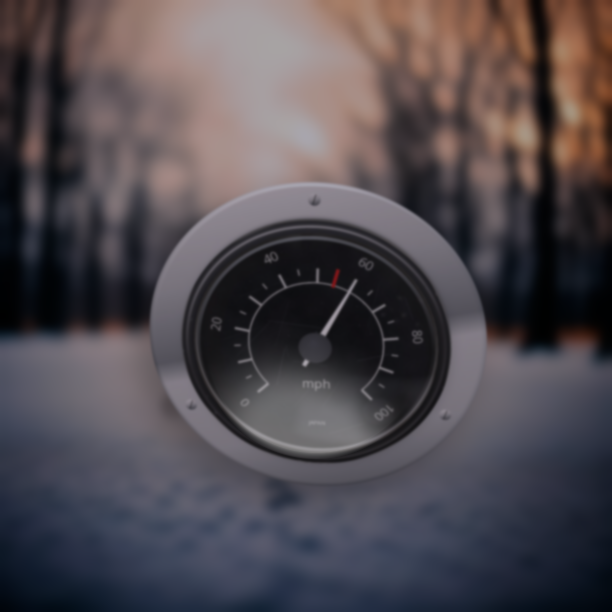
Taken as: 60,mph
